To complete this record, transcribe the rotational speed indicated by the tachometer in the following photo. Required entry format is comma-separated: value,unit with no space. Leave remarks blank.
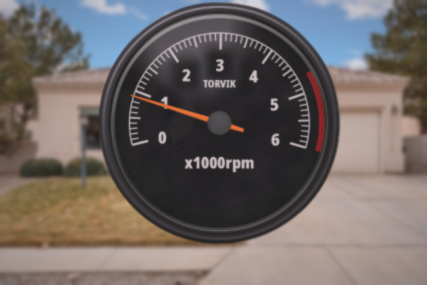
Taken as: 900,rpm
